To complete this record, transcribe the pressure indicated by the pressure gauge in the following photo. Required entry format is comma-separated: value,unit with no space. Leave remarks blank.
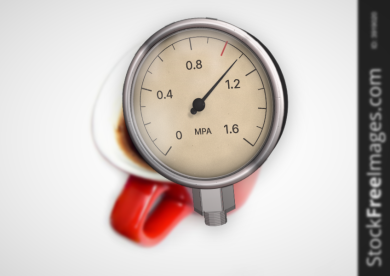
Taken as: 1.1,MPa
